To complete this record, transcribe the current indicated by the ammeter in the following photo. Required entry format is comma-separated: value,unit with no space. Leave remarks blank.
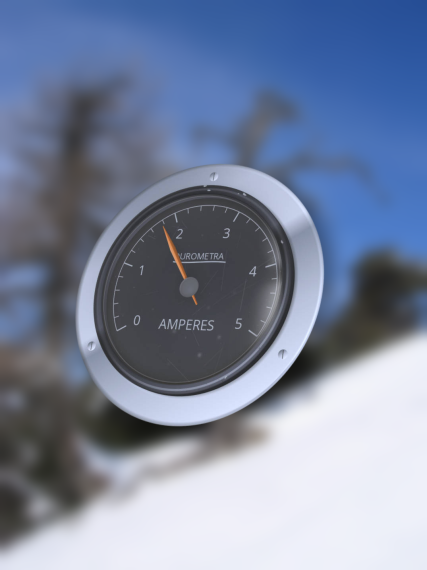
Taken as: 1.8,A
